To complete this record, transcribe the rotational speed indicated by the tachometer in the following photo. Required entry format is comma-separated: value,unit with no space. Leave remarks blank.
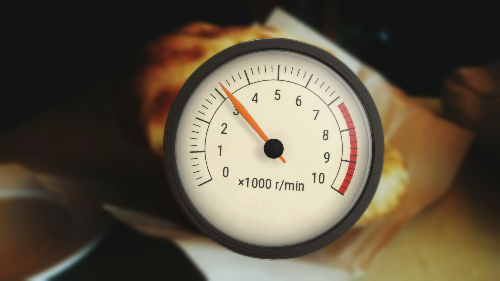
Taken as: 3200,rpm
